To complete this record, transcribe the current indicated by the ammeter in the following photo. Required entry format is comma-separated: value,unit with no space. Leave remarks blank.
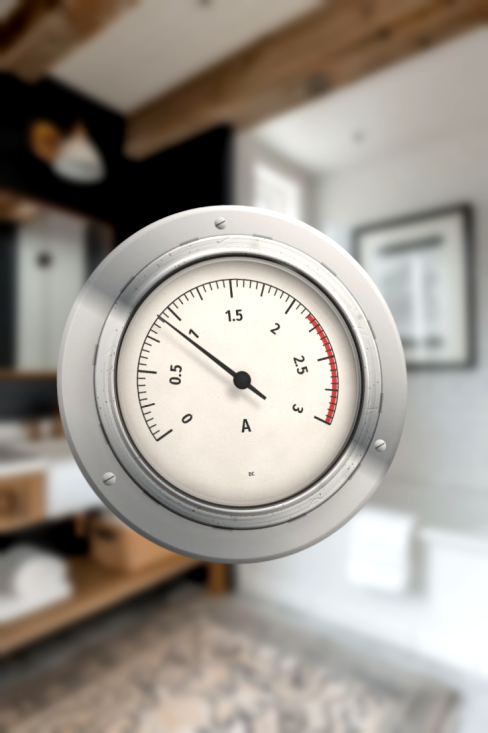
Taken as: 0.9,A
